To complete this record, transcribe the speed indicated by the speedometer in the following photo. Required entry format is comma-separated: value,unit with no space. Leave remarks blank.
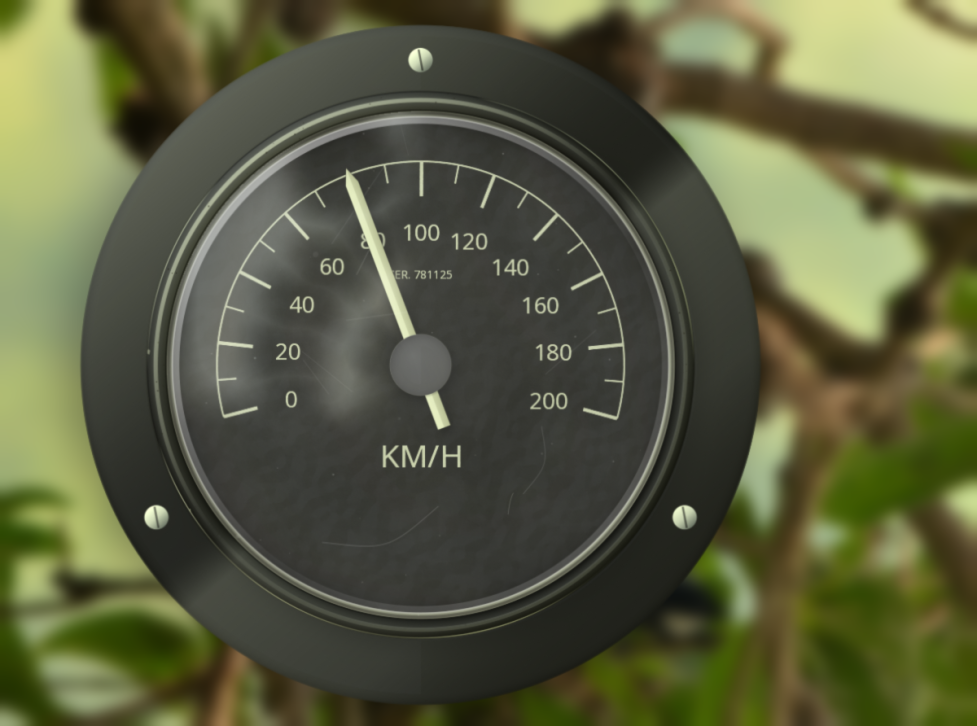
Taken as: 80,km/h
